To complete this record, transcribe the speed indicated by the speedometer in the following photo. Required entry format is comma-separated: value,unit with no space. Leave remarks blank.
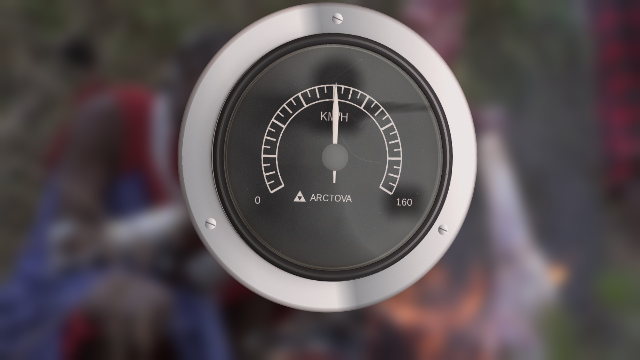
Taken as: 80,km/h
